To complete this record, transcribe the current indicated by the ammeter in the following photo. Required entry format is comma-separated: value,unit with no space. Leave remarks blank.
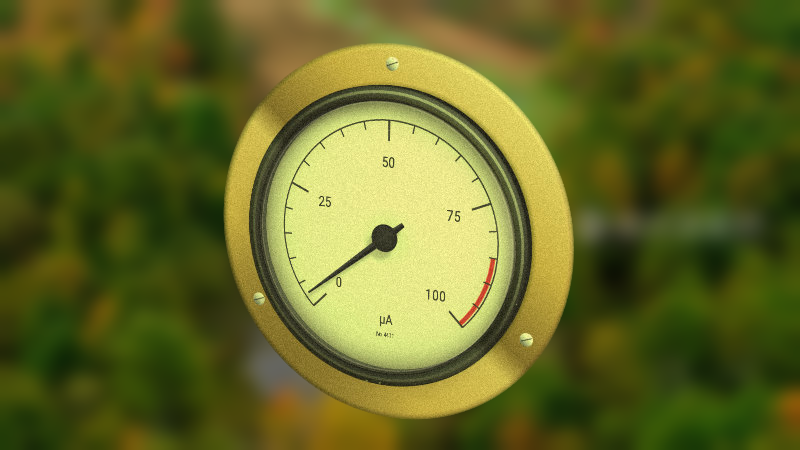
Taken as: 2.5,µA
